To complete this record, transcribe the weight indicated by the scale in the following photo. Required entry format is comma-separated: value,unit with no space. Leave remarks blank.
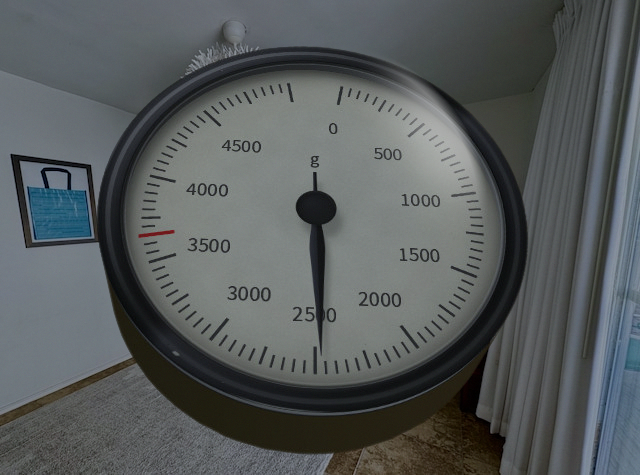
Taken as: 2475,g
